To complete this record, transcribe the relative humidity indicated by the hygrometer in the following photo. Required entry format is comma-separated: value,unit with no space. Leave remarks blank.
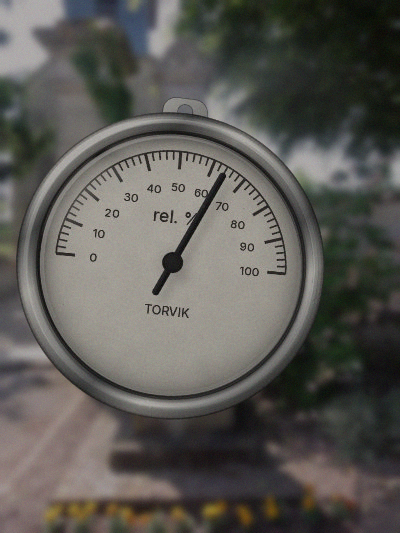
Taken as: 64,%
